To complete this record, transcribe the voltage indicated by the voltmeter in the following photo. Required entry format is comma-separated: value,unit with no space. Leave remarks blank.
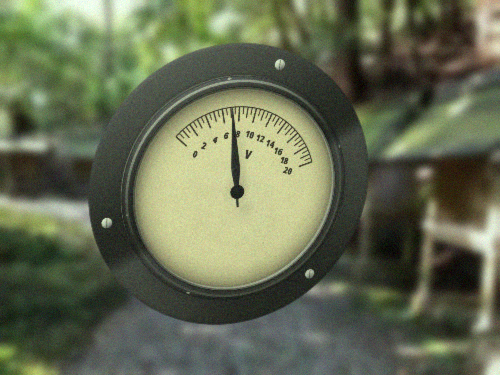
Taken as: 7,V
